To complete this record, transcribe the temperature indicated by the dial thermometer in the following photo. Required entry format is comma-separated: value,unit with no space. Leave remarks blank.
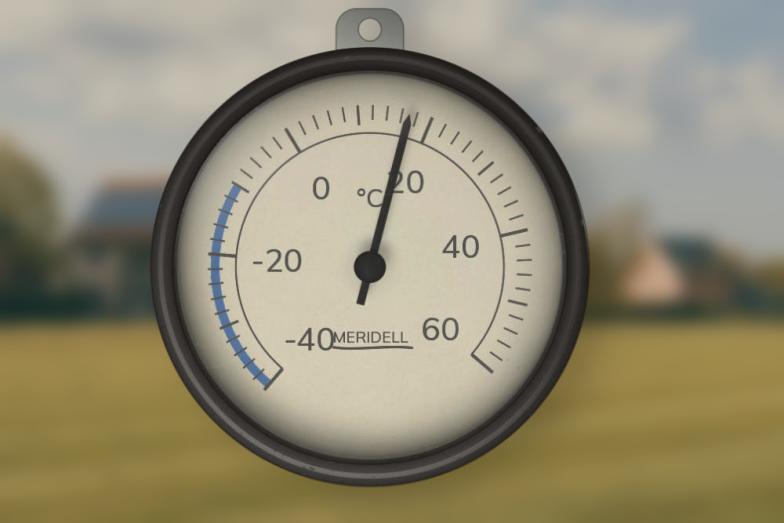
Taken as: 17,°C
